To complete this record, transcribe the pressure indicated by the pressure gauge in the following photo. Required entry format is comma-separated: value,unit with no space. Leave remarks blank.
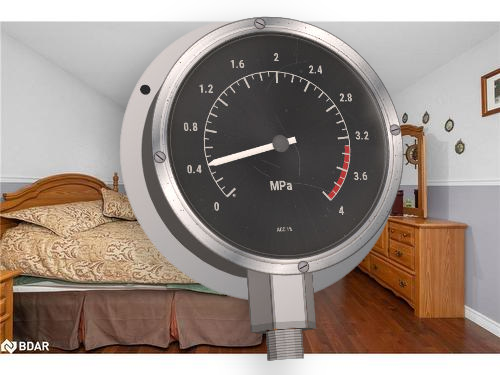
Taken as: 0.4,MPa
